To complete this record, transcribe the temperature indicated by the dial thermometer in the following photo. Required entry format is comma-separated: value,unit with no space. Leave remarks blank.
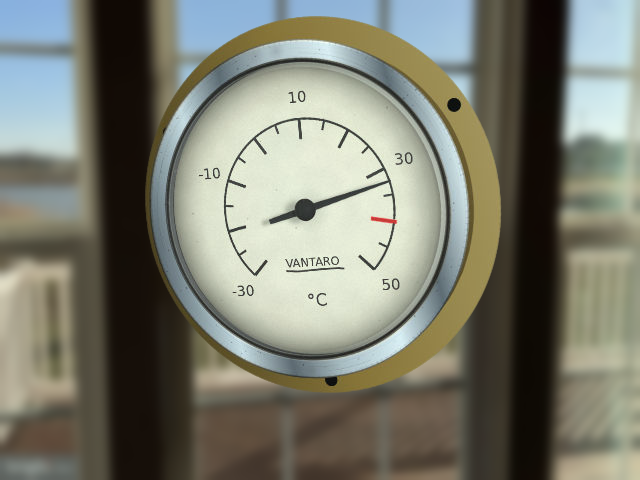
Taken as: 32.5,°C
